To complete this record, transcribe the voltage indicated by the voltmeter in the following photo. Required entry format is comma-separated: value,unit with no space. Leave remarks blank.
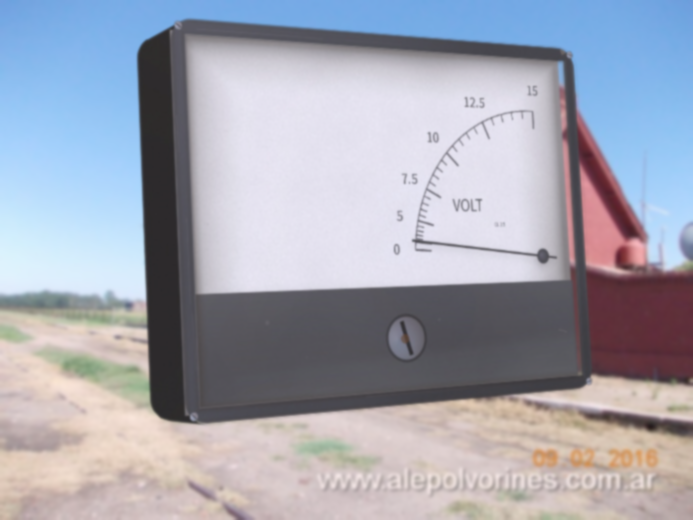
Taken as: 2.5,V
